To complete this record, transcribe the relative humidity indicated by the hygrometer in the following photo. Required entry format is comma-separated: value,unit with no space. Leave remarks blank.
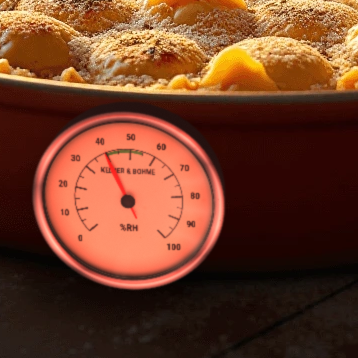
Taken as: 40,%
